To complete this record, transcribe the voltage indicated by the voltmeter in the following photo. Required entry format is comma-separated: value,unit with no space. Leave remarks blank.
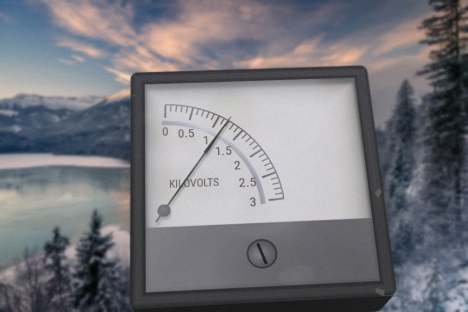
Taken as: 1.2,kV
